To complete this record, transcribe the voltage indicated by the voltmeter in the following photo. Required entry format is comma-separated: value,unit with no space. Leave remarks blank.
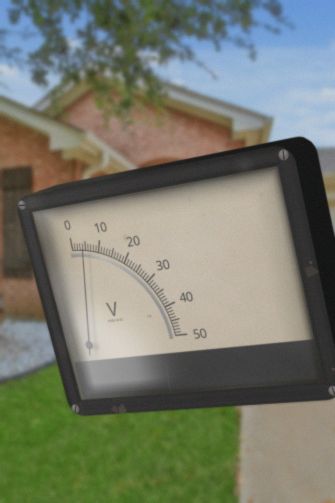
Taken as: 5,V
